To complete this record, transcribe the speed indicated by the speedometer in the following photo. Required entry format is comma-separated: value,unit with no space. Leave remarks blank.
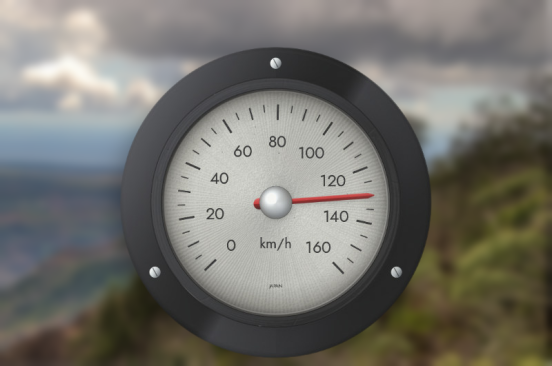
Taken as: 130,km/h
